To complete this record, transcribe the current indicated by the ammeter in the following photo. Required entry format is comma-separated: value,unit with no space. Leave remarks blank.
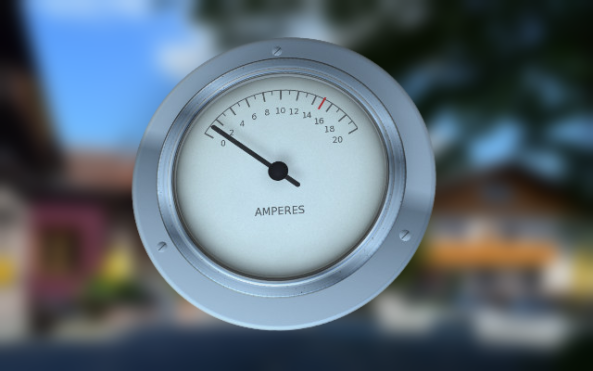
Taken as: 1,A
